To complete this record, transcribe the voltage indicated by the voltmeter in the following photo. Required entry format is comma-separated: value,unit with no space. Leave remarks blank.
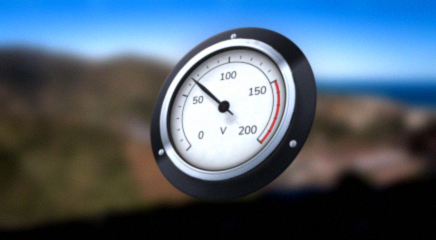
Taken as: 65,V
